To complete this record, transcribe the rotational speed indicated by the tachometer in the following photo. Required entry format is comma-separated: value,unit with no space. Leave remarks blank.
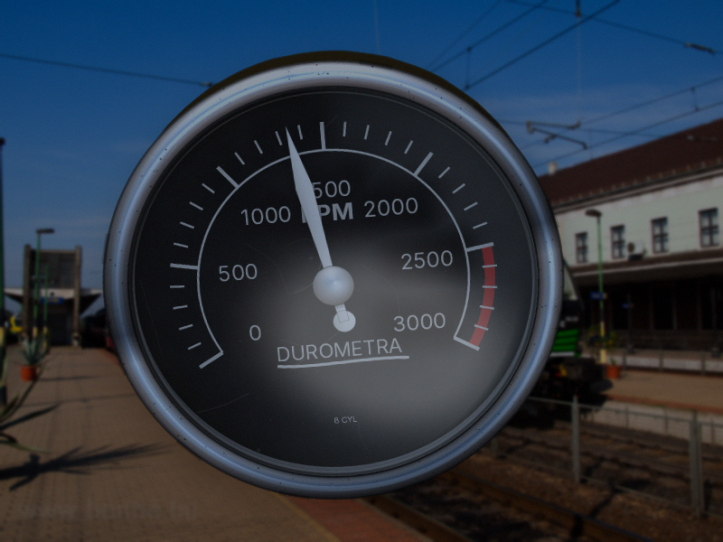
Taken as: 1350,rpm
